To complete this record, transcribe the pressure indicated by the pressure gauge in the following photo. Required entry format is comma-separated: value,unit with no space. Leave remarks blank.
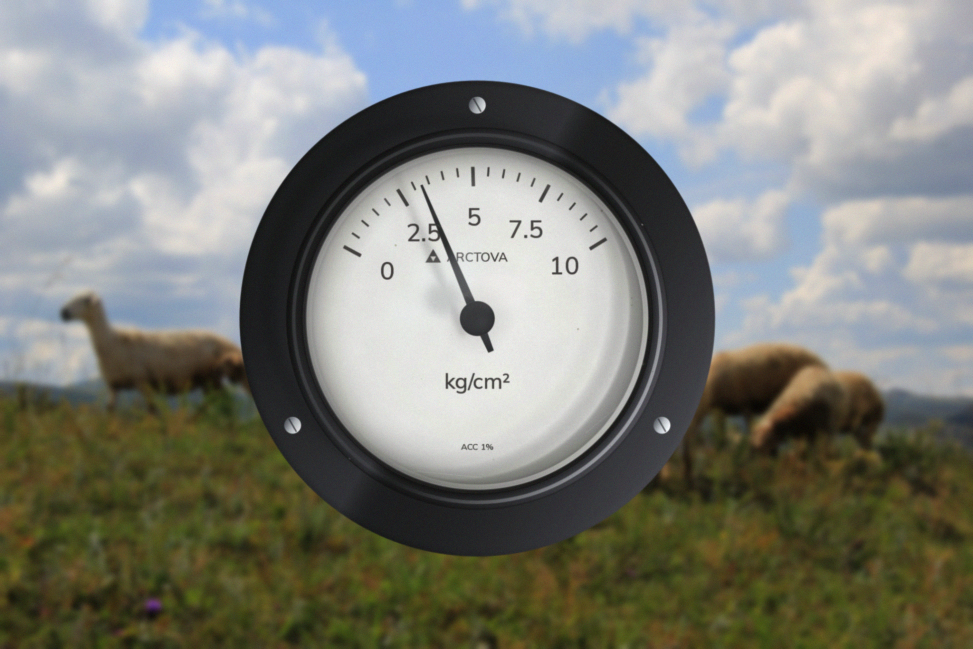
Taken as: 3.25,kg/cm²
